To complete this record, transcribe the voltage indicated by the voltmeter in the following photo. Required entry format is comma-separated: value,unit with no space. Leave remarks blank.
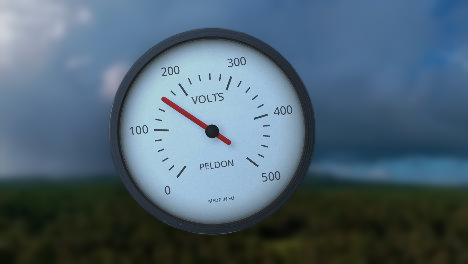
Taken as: 160,V
